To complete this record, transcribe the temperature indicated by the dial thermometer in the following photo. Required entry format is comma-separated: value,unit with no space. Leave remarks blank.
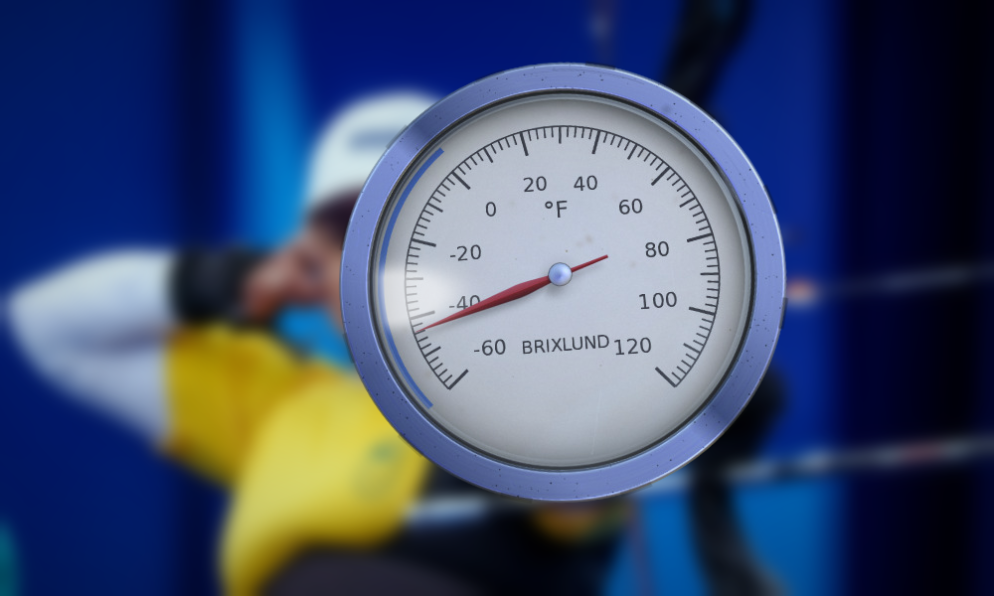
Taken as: -44,°F
